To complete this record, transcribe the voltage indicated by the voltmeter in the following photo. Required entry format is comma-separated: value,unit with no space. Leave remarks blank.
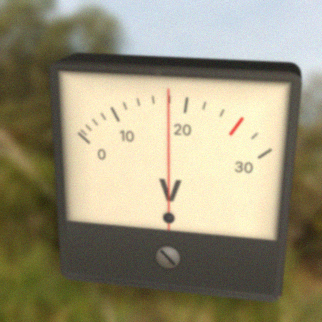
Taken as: 18,V
